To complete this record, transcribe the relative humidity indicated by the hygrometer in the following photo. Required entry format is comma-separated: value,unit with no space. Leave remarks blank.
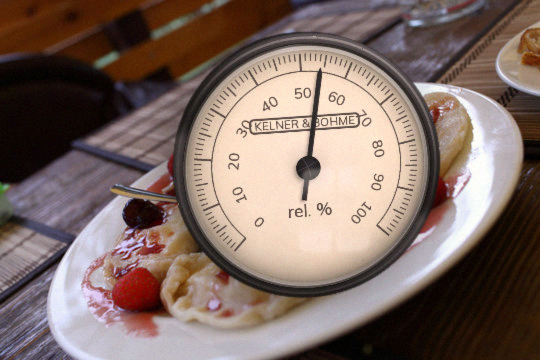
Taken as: 54,%
